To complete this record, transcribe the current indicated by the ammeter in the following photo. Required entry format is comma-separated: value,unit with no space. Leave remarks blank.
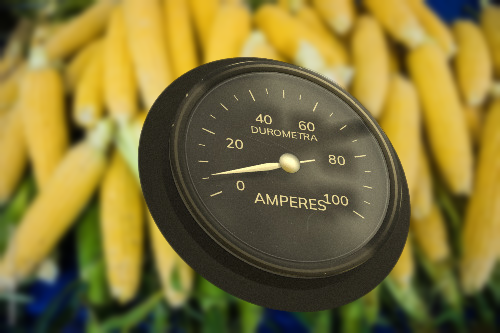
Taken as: 5,A
